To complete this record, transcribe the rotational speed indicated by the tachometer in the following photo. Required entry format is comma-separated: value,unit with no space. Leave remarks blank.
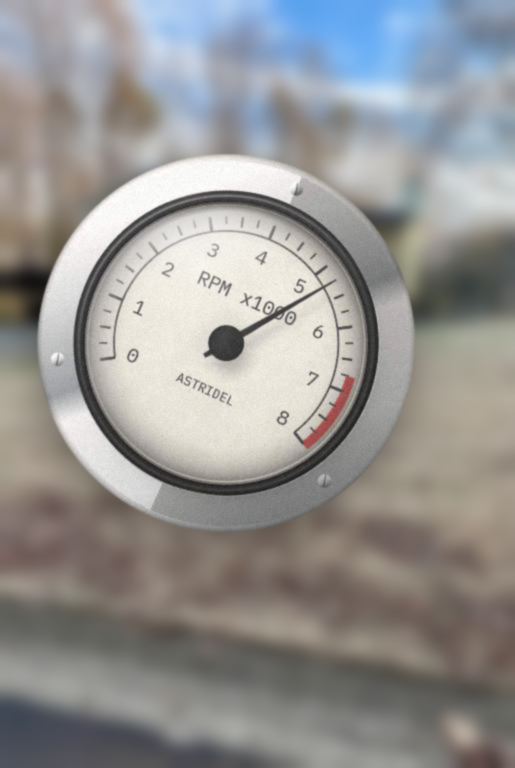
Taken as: 5250,rpm
